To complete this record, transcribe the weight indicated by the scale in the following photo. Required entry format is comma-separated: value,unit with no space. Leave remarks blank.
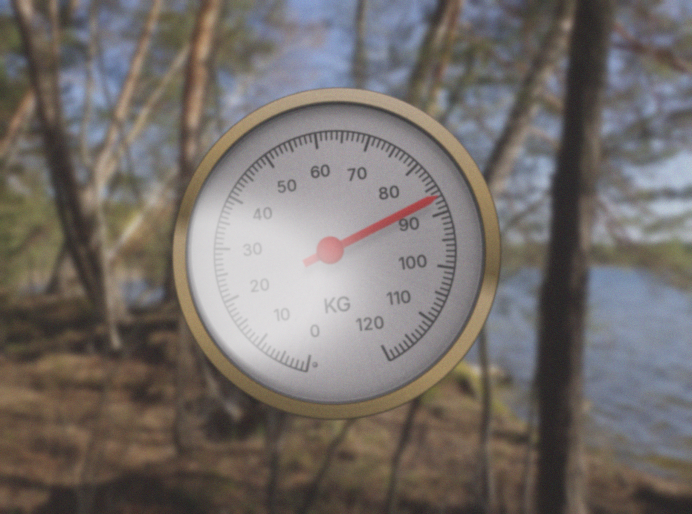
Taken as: 87,kg
